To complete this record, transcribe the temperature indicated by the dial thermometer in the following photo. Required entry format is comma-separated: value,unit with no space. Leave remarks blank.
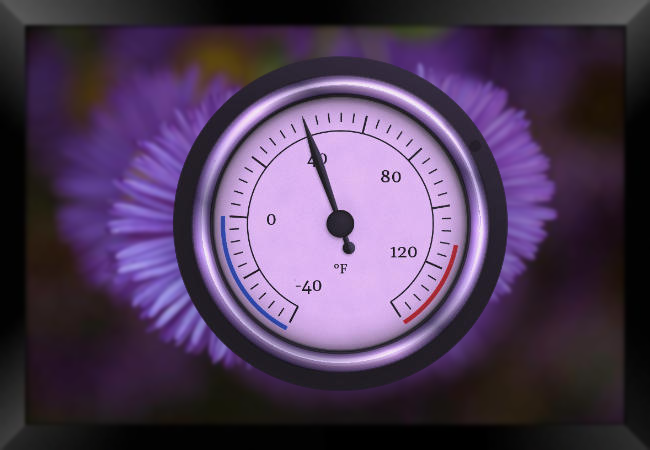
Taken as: 40,°F
